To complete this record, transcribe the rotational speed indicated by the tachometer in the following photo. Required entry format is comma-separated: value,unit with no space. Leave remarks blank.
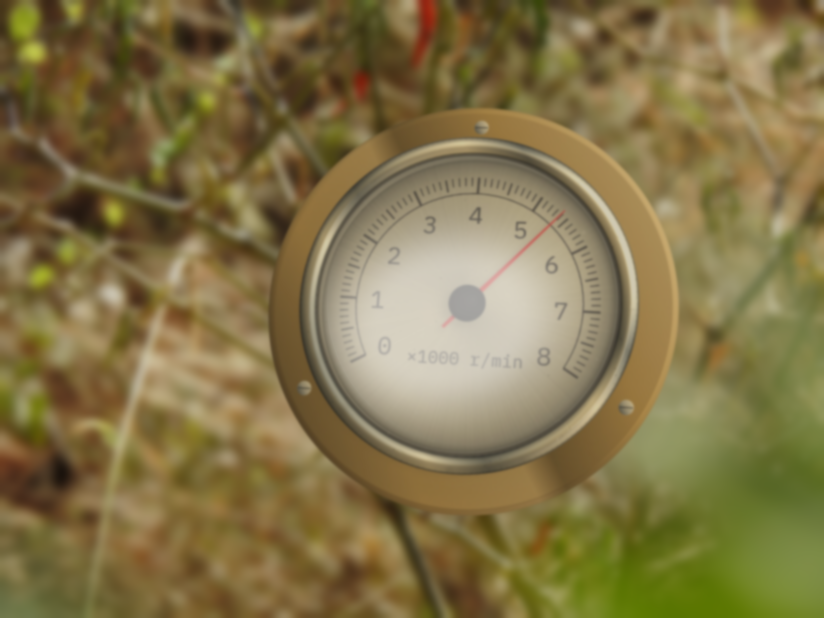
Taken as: 5400,rpm
